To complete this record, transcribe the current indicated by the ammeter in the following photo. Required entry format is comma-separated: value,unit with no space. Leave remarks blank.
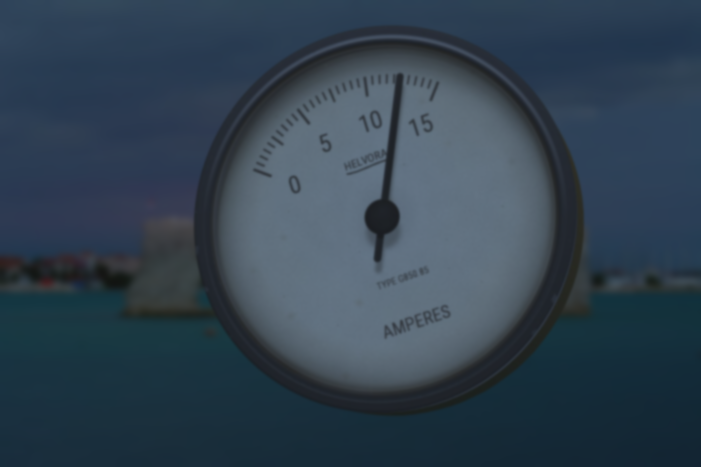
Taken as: 12.5,A
